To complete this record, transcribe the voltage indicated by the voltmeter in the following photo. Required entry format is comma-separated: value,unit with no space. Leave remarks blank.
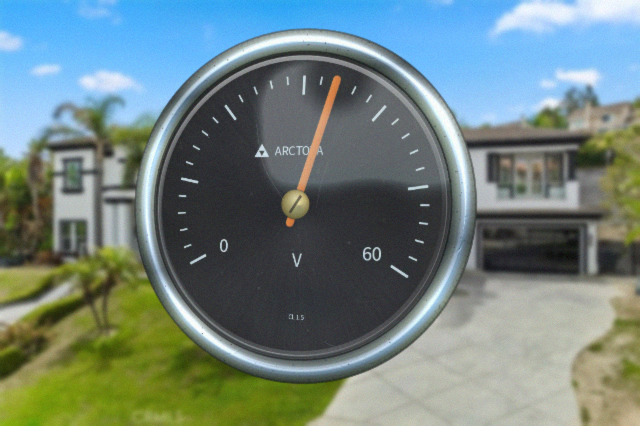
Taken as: 34,V
